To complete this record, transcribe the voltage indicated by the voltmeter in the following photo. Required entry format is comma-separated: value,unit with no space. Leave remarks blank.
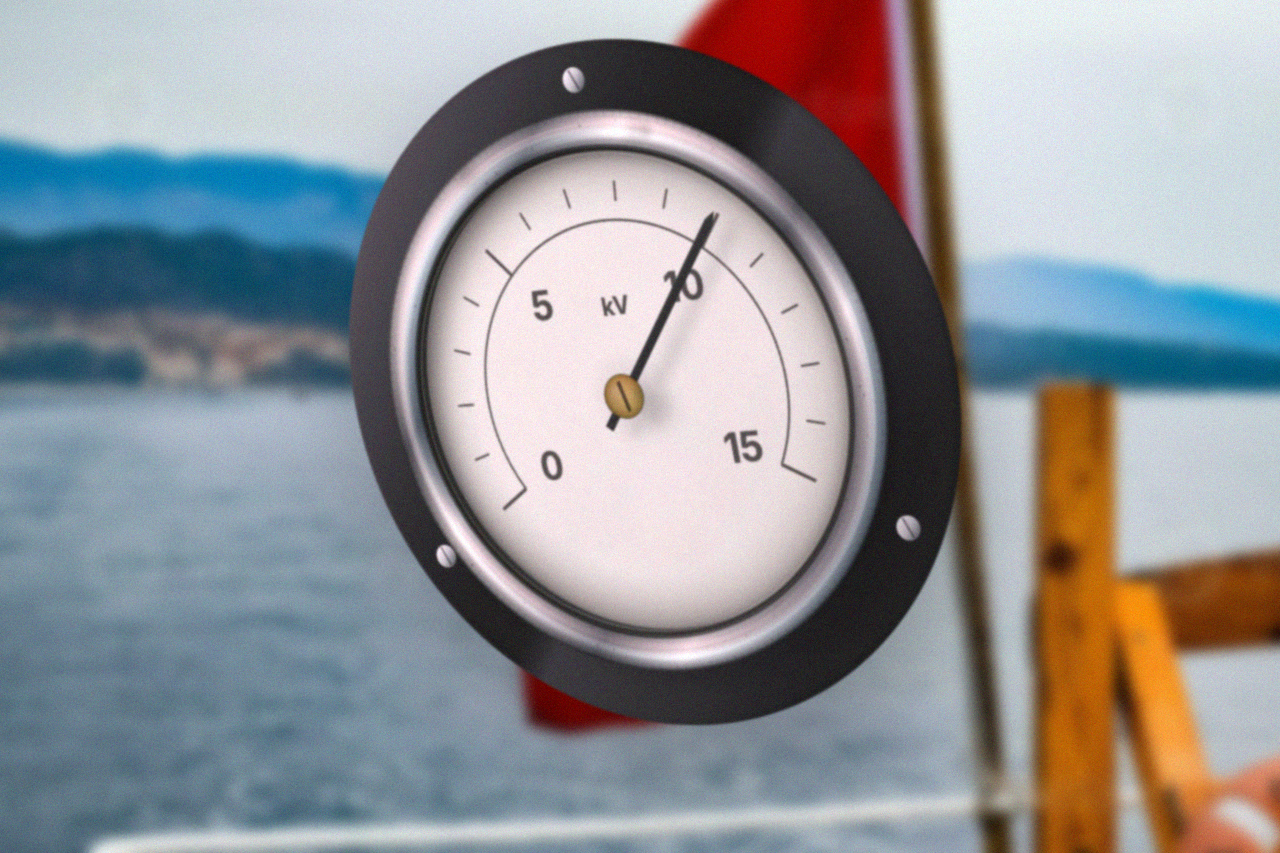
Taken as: 10,kV
